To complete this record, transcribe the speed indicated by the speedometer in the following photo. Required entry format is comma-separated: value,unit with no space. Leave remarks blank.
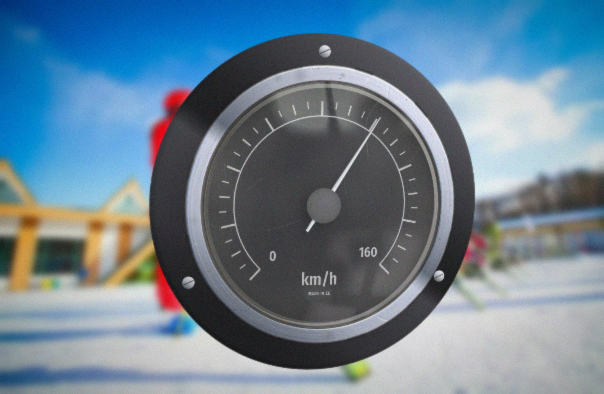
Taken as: 100,km/h
